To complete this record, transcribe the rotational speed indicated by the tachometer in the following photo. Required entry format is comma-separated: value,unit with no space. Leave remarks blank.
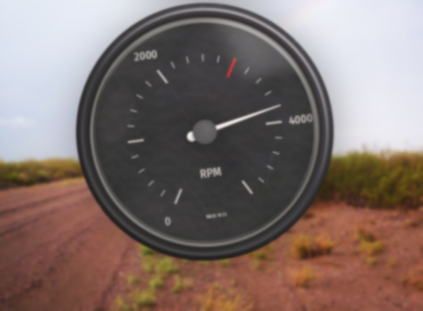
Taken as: 3800,rpm
